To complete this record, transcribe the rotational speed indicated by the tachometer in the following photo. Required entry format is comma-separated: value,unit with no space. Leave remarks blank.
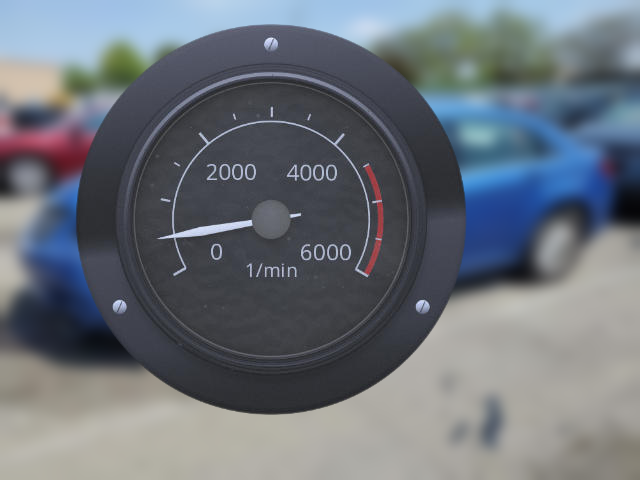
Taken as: 500,rpm
